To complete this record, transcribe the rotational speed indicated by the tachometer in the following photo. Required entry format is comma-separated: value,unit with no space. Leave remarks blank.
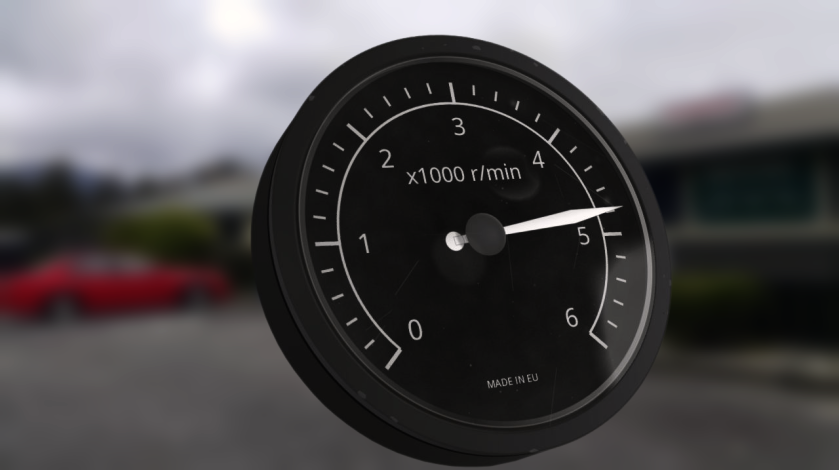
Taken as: 4800,rpm
